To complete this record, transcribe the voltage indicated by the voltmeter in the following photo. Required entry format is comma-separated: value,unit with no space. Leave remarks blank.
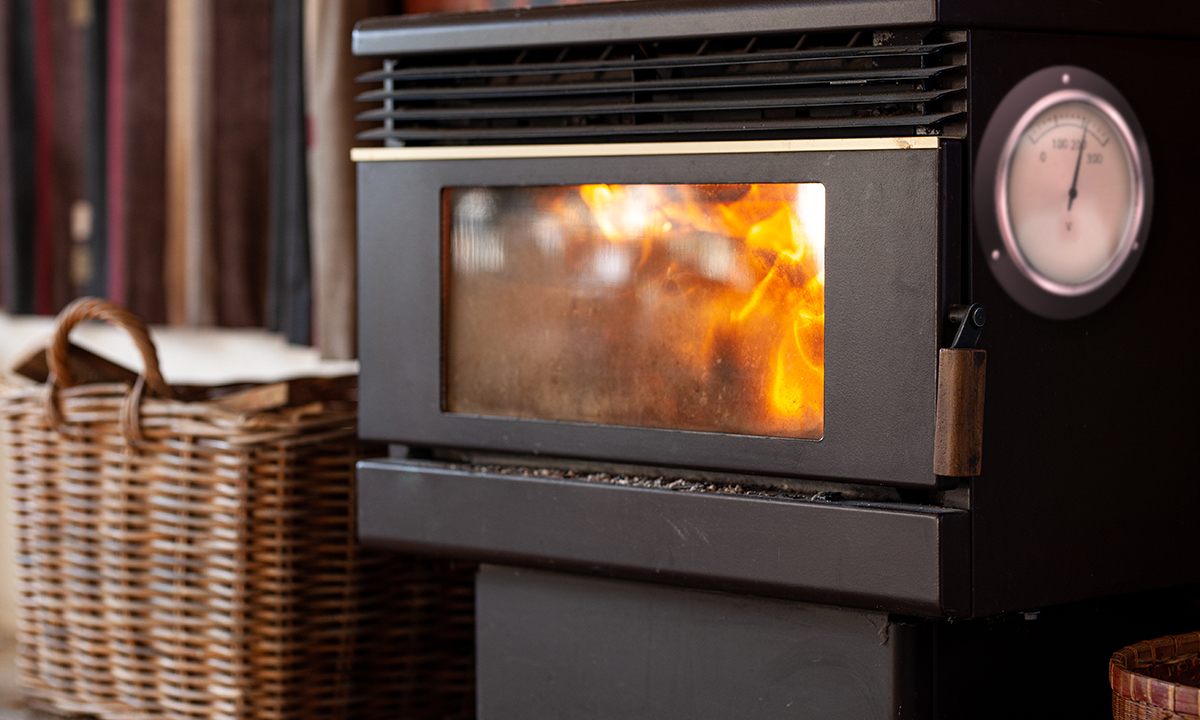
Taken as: 200,V
